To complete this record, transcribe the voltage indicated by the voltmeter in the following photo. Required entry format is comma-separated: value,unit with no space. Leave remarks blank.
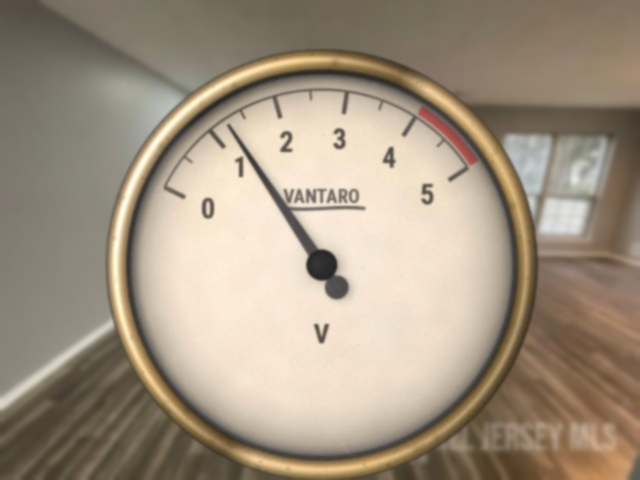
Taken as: 1.25,V
